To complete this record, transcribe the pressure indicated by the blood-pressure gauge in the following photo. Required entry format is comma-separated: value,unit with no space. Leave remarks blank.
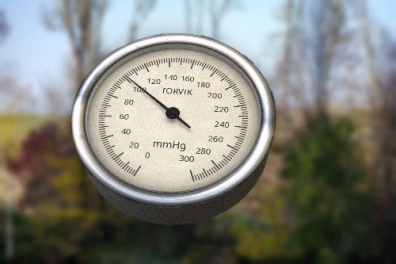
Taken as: 100,mmHg
